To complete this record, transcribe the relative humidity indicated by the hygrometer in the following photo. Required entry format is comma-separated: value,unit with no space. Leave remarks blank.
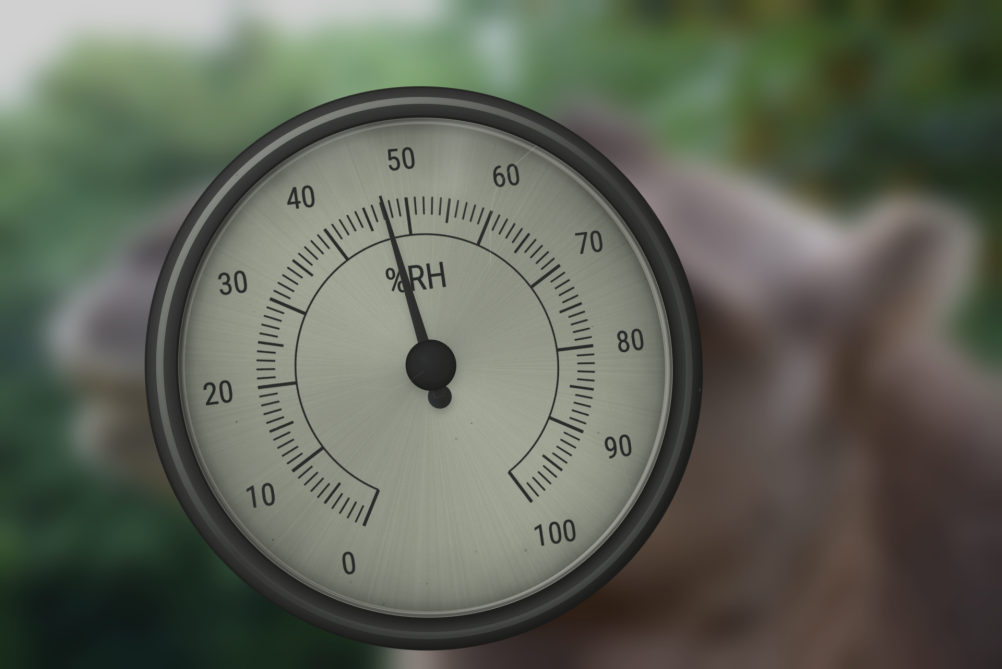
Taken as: 47,%
